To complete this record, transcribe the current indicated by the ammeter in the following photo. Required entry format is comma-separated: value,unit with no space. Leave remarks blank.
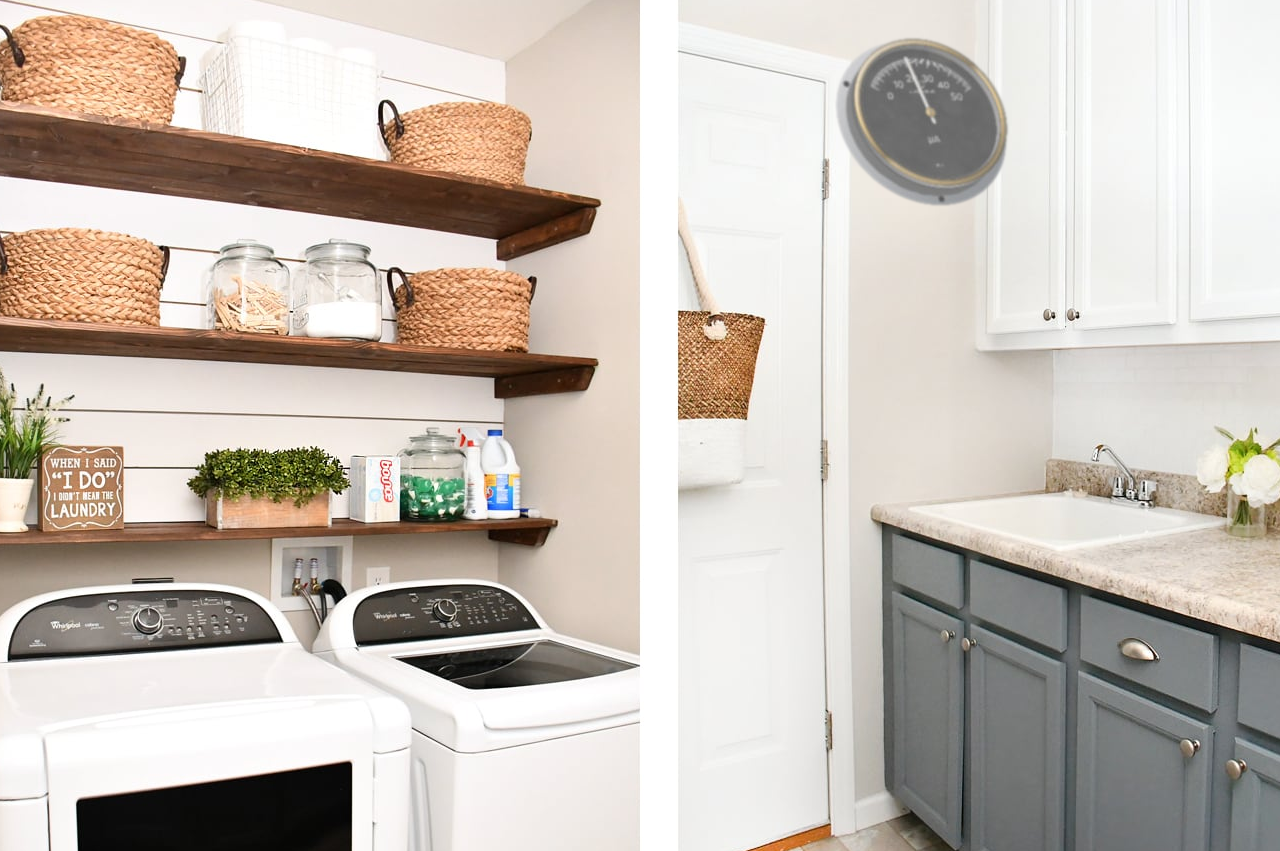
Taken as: 20,µA
